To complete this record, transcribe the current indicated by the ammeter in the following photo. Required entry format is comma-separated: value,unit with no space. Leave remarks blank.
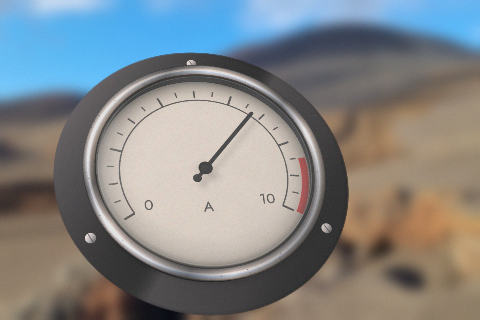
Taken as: 6.75,A
